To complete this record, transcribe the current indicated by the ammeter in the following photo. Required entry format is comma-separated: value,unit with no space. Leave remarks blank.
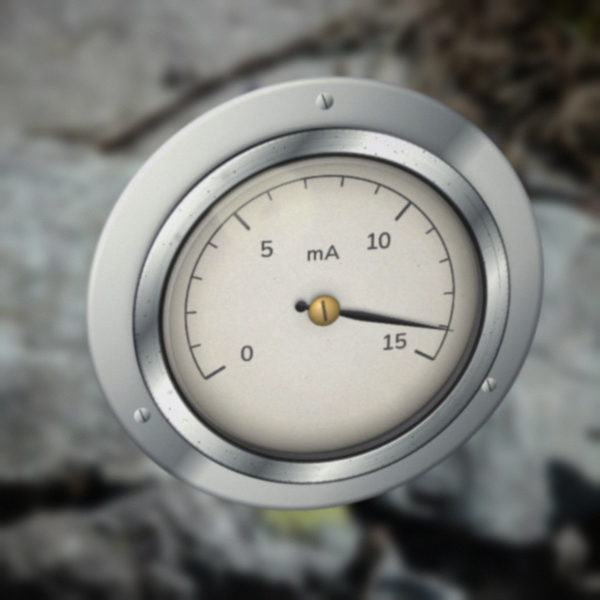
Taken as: 14,mA
